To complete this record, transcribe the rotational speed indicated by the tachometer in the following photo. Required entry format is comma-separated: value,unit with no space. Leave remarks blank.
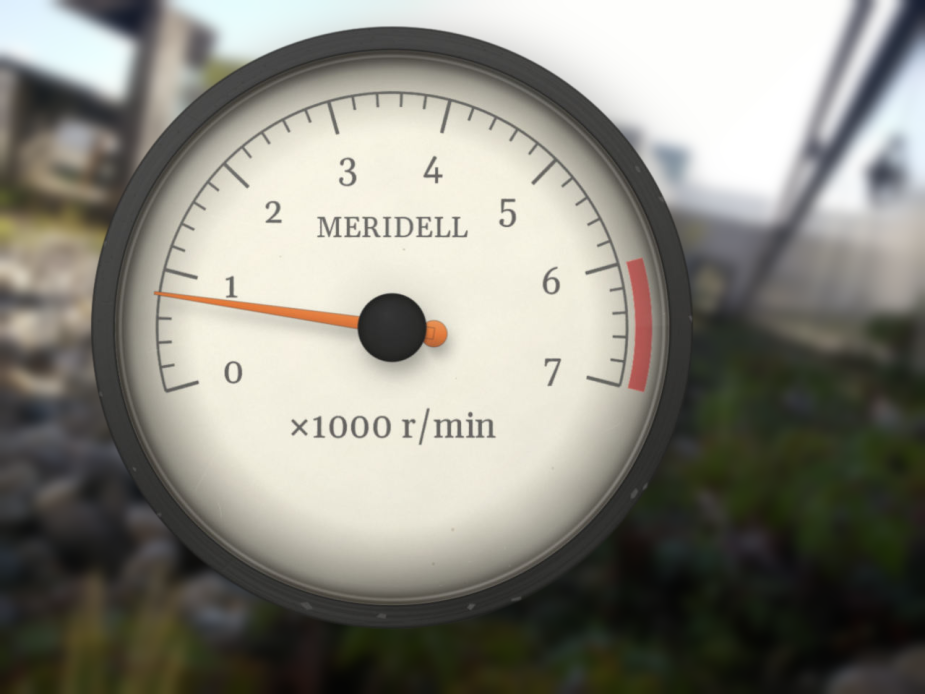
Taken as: 800,rpm
